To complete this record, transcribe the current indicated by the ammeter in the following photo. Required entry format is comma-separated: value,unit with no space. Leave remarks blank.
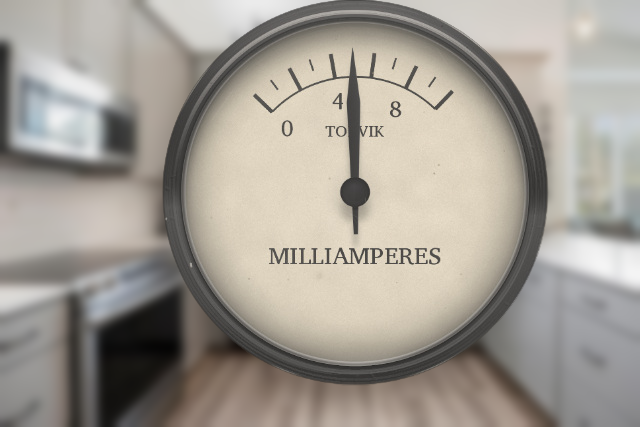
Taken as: 5,mA
